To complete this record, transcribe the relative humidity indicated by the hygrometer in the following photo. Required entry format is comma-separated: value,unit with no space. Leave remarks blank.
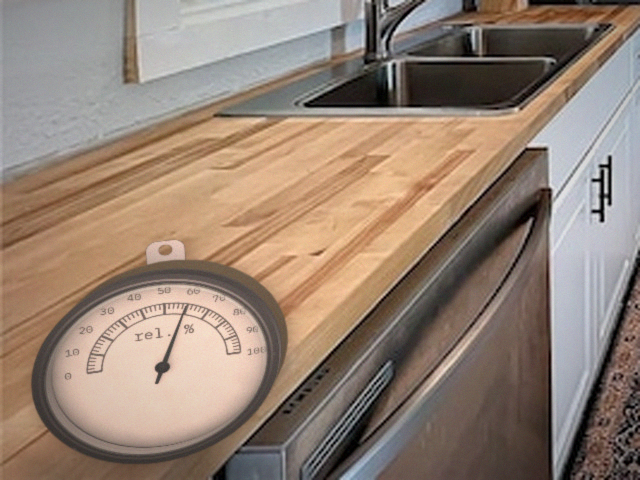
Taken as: 60,%
